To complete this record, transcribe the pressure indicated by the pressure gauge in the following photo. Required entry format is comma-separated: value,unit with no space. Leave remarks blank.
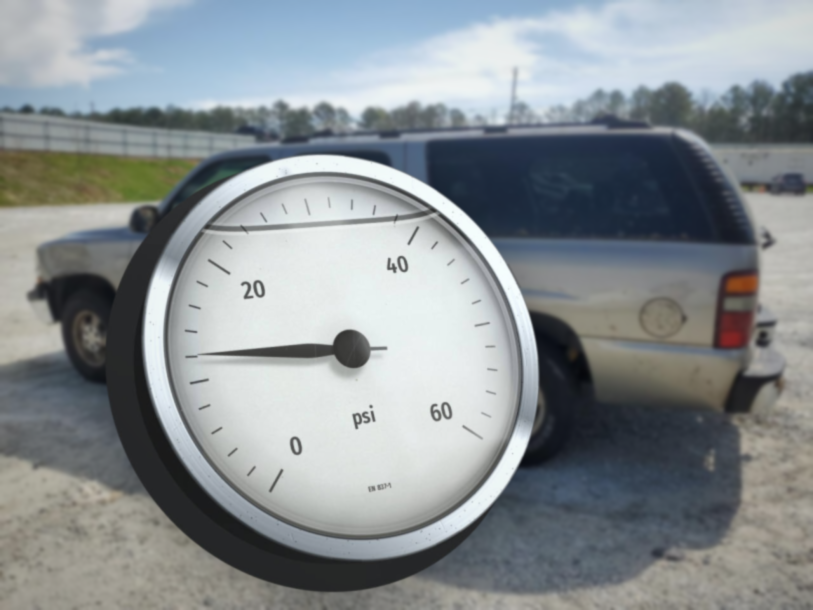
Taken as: 12,psi
